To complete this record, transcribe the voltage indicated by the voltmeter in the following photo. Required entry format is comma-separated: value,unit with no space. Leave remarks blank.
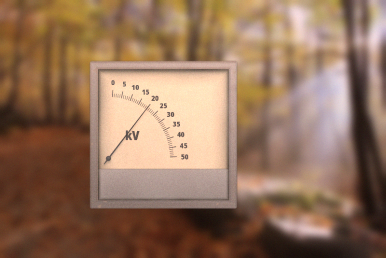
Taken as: 20,kV
